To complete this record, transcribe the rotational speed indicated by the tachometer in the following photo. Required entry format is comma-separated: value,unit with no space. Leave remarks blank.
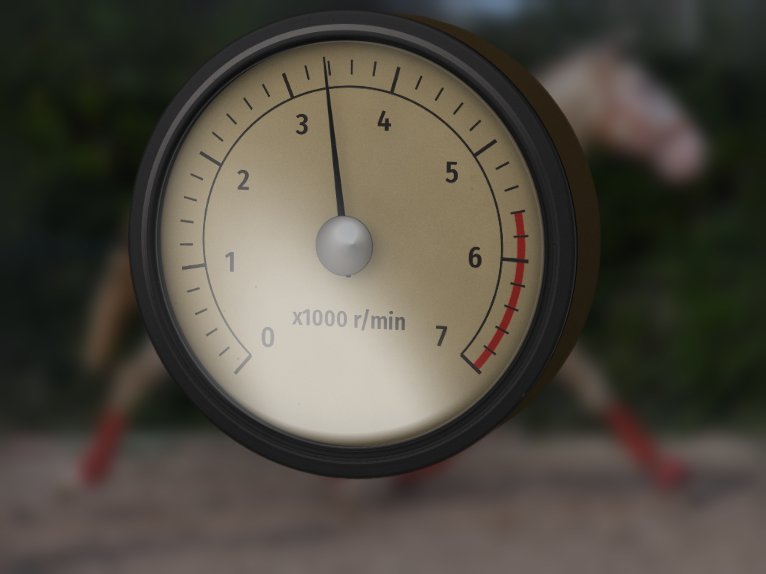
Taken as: 3400,rpm
